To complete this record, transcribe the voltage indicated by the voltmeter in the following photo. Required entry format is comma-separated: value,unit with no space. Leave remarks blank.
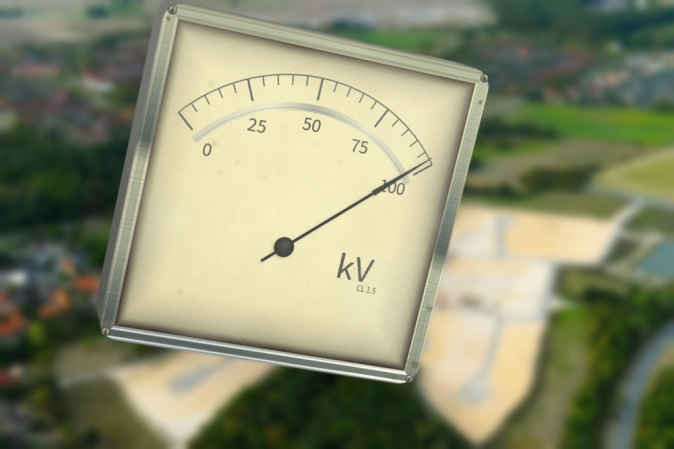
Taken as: 97.5,kV
